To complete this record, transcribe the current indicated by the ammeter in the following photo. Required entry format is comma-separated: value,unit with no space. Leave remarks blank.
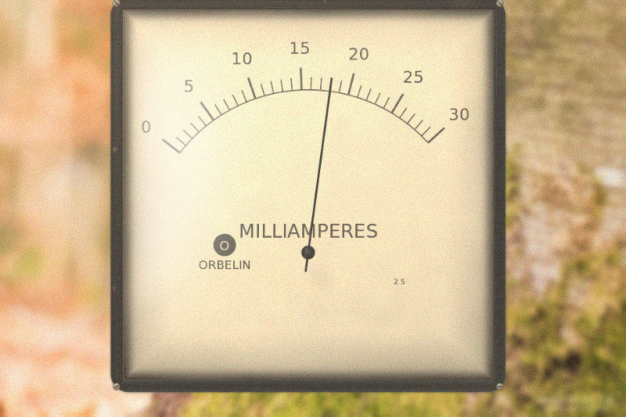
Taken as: 18,mA
